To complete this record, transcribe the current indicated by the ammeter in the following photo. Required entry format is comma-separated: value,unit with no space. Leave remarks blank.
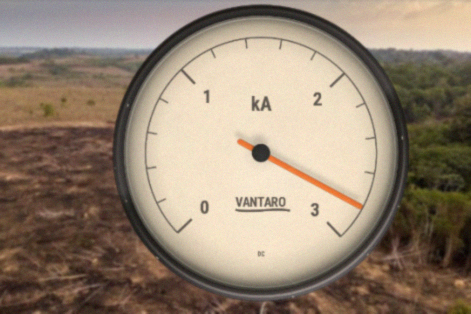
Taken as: 2.8,kA
